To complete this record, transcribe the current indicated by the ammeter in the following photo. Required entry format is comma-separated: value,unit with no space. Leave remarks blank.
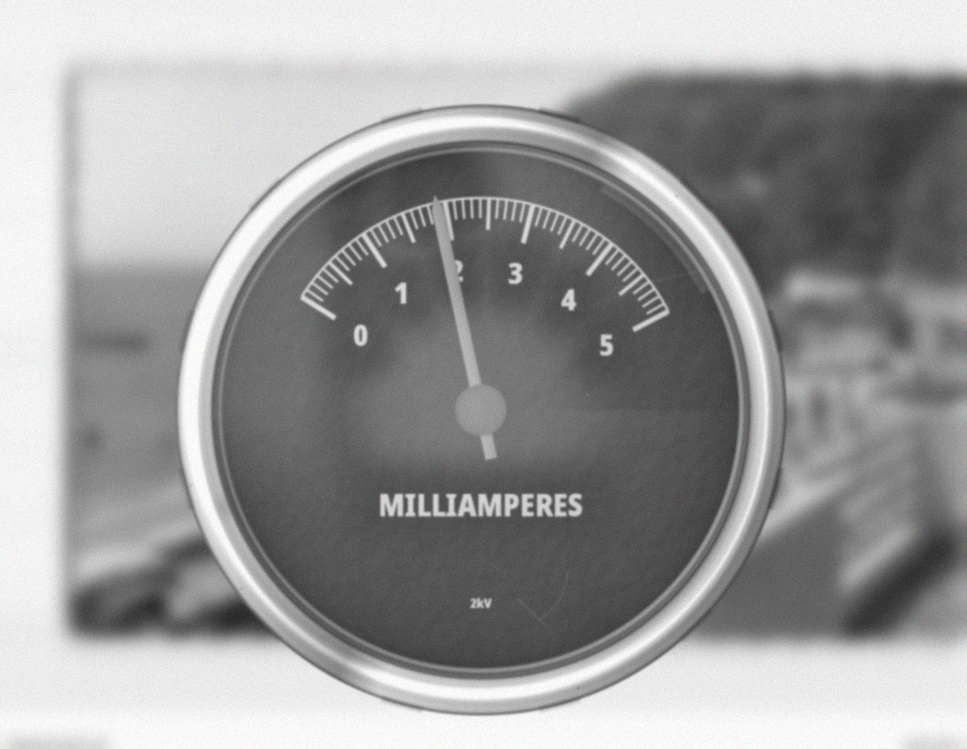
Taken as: 1.9,mA
